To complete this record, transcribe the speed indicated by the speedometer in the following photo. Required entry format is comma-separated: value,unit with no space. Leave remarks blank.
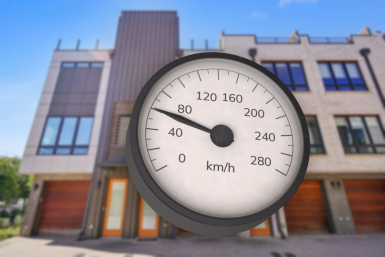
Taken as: 60,km/h
